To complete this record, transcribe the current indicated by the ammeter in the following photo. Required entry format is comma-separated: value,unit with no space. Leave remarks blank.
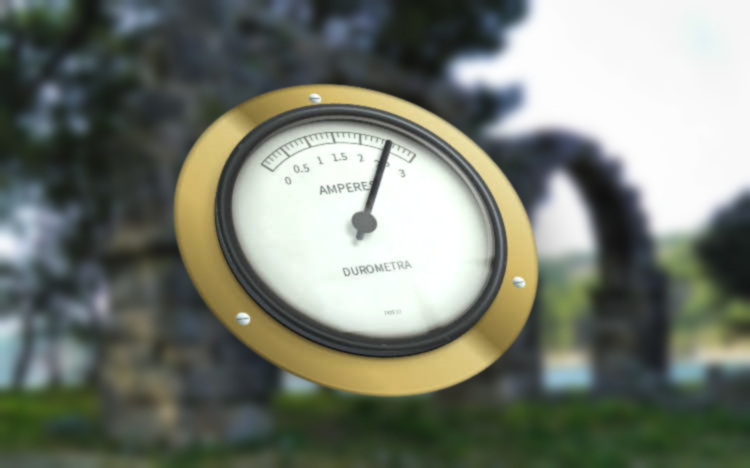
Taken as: 2.5,A
